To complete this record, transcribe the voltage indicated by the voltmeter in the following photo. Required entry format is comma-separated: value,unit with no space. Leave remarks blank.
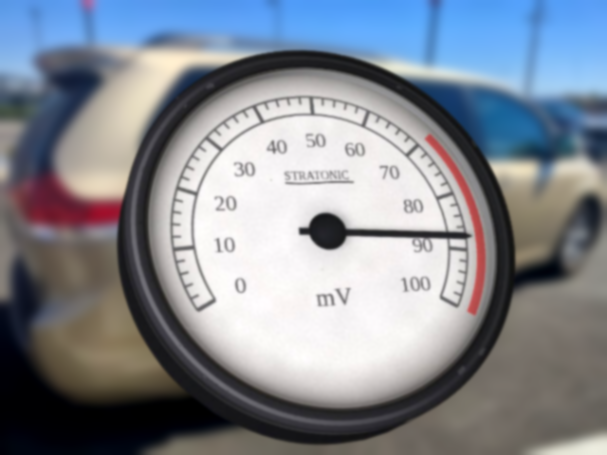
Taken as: 88,mV
